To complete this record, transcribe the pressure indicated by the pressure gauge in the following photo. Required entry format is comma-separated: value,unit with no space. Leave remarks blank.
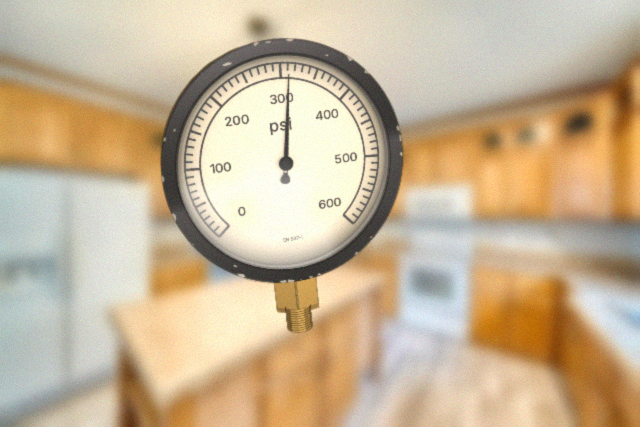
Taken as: 310,psi
